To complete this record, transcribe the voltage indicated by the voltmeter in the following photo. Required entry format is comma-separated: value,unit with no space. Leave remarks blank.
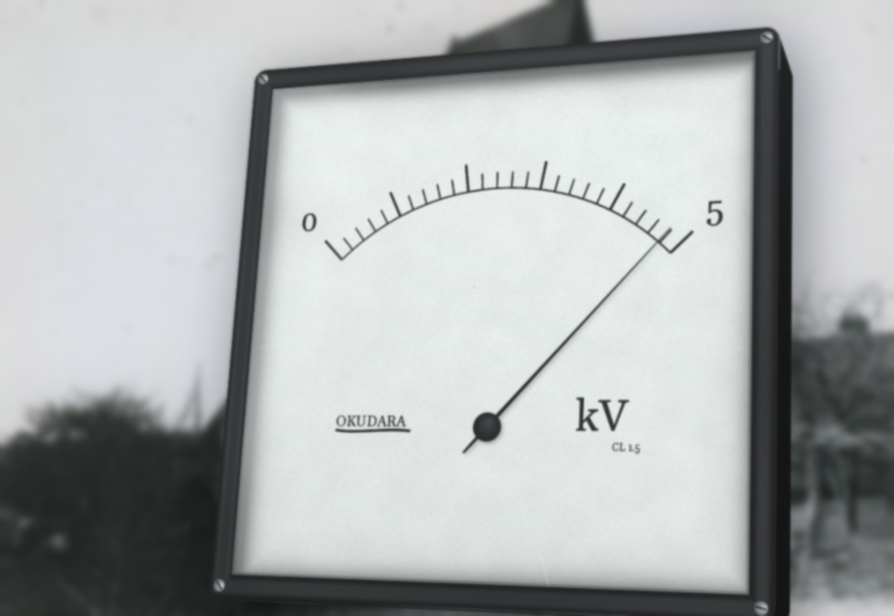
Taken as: 4.8,kV
